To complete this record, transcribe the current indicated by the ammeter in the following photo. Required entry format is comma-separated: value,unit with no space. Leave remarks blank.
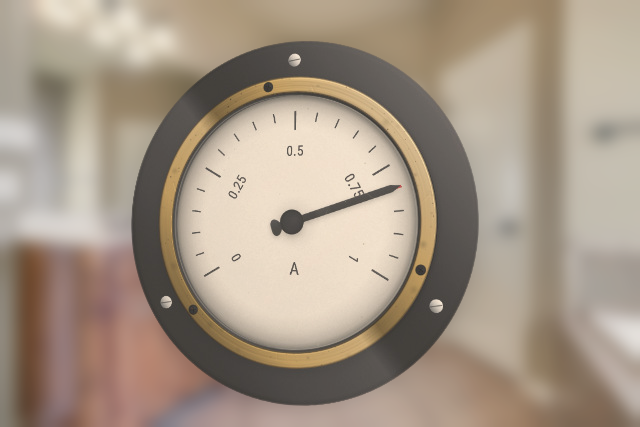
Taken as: 0.8,A
